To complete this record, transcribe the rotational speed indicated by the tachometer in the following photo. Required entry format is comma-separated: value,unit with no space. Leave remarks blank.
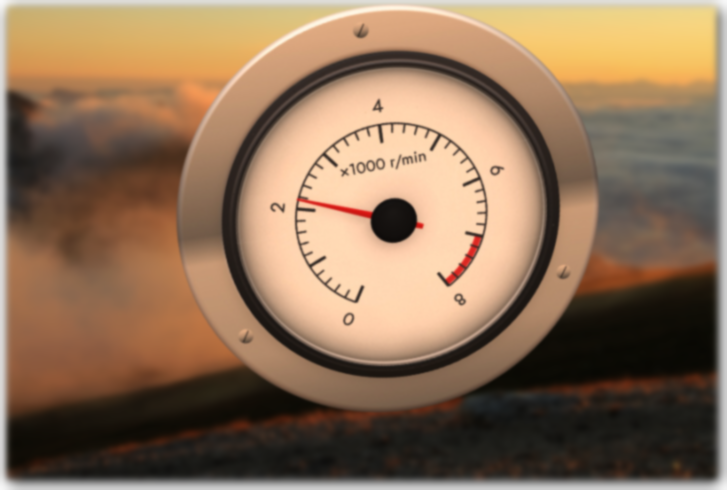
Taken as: 2200,rpm
